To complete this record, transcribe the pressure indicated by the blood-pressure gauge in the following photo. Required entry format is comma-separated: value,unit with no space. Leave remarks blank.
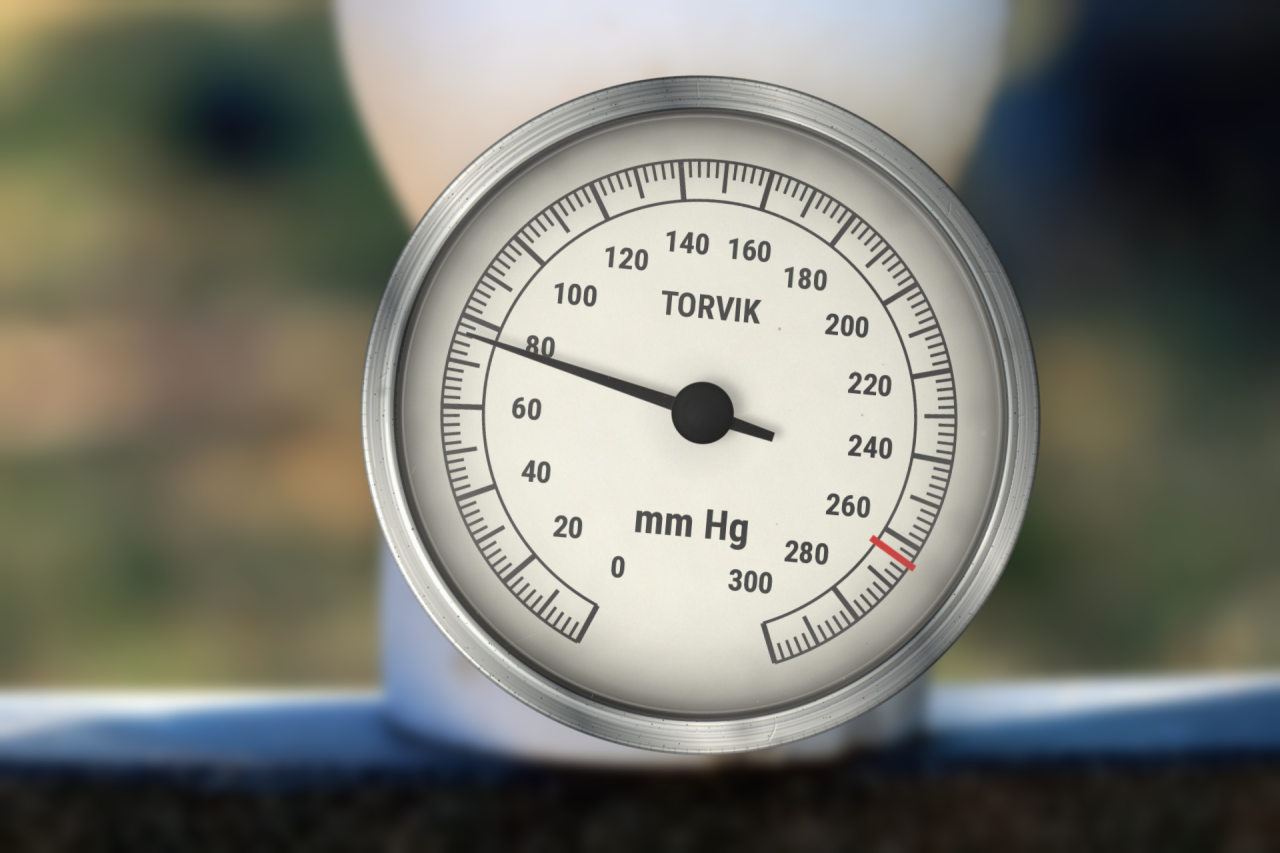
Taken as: 76,mmHg
